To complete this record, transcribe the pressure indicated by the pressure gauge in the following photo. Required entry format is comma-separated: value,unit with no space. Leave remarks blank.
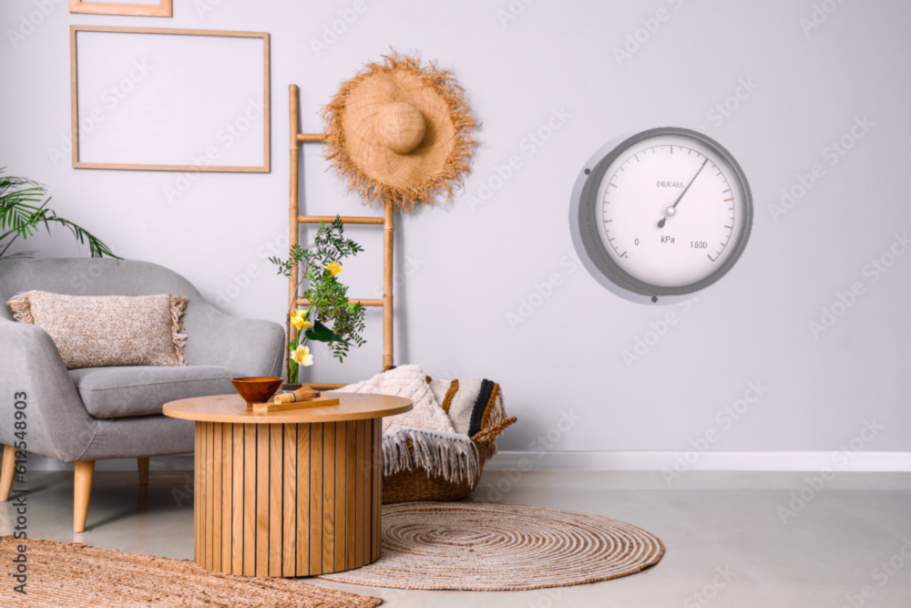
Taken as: 1000,kPa
